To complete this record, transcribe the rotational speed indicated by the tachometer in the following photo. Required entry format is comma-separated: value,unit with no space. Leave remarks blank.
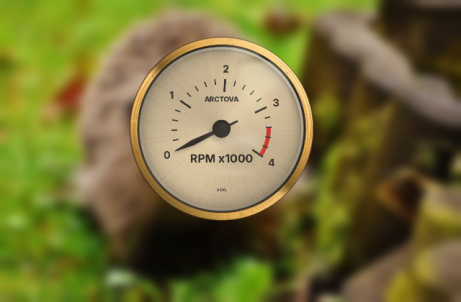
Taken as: 0,rpm
